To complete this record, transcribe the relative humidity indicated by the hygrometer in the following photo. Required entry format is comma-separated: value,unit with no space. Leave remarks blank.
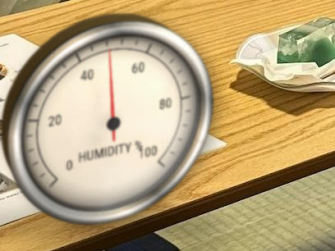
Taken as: 48,%
